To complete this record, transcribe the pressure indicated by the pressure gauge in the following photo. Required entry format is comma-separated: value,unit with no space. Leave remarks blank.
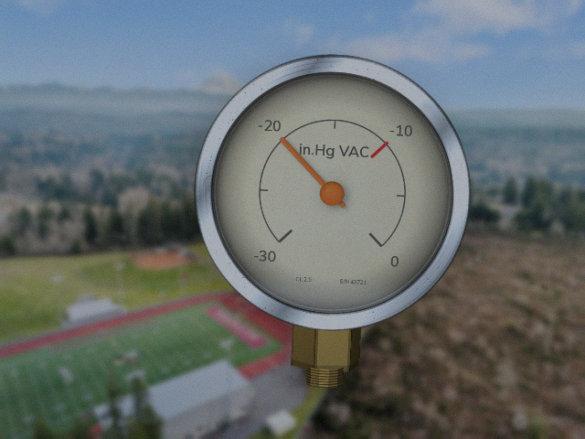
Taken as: -20,inHg
